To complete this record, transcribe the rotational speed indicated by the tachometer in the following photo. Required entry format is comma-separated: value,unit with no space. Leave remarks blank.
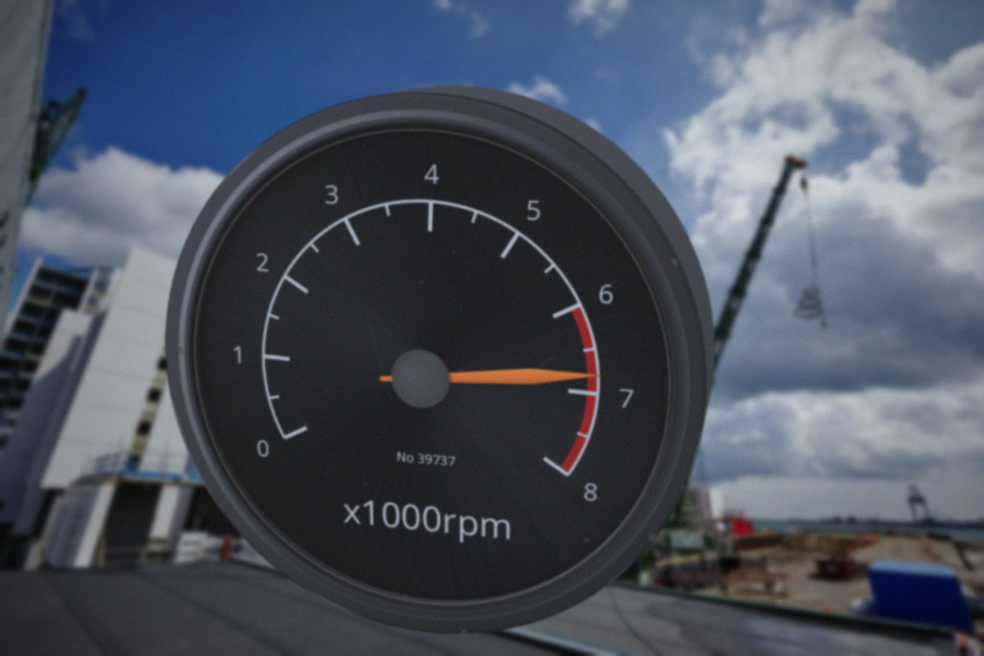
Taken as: 6750,rpm
